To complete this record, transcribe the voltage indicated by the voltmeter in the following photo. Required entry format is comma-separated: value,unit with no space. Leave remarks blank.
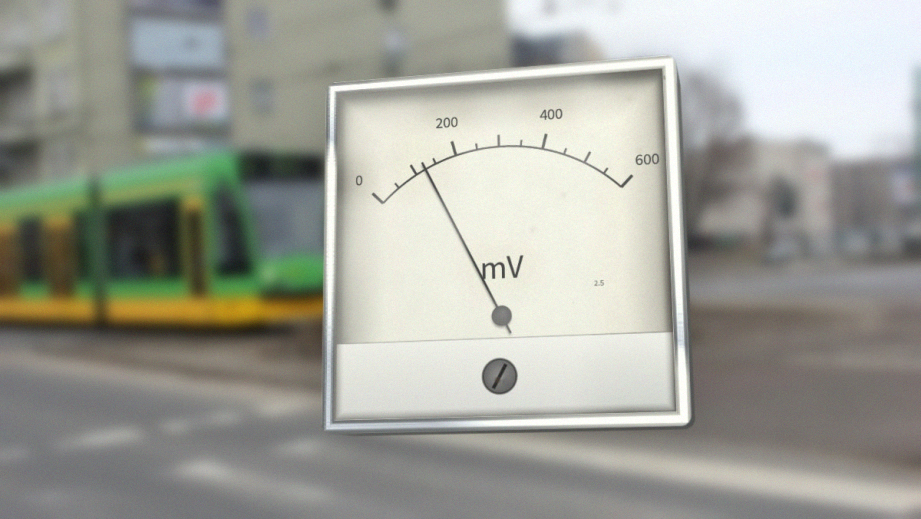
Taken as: 125,mV
